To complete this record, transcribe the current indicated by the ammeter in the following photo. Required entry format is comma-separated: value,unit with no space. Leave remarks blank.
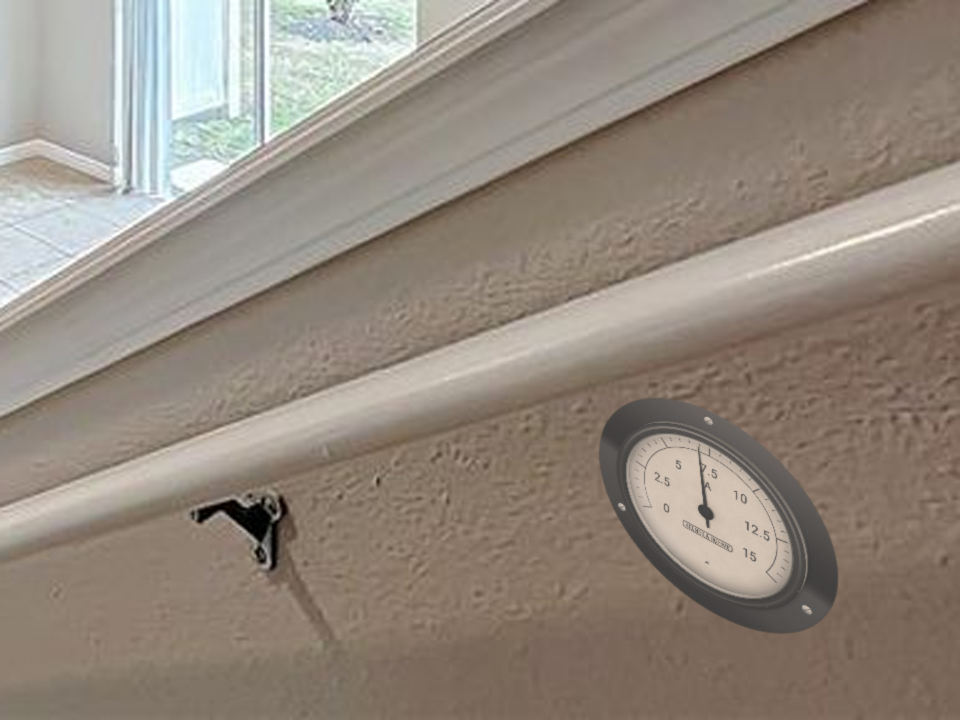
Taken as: 7,A
